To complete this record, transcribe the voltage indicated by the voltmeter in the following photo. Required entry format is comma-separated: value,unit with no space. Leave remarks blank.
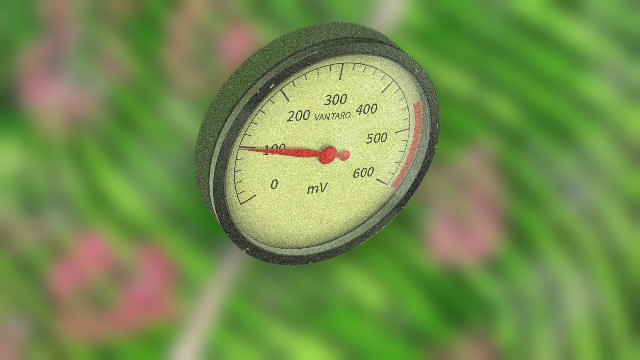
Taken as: 100,mV
